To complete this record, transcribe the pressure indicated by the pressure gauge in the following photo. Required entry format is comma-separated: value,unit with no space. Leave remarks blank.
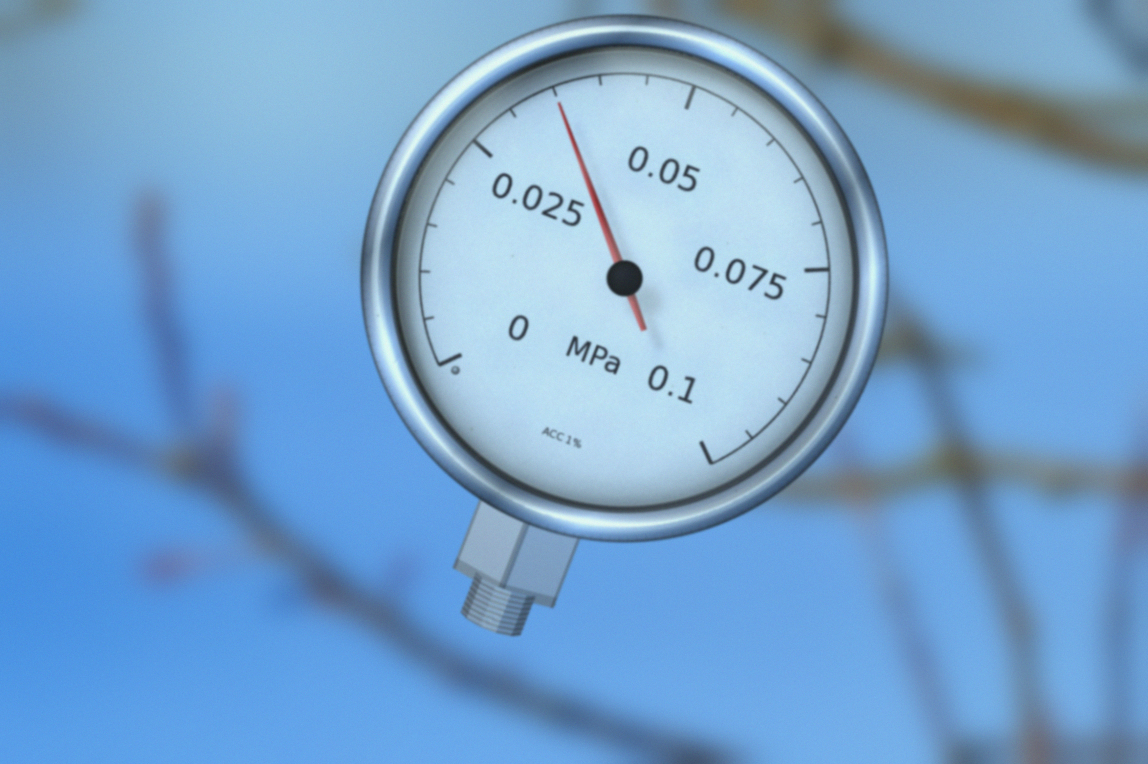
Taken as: 0.035,MPa
